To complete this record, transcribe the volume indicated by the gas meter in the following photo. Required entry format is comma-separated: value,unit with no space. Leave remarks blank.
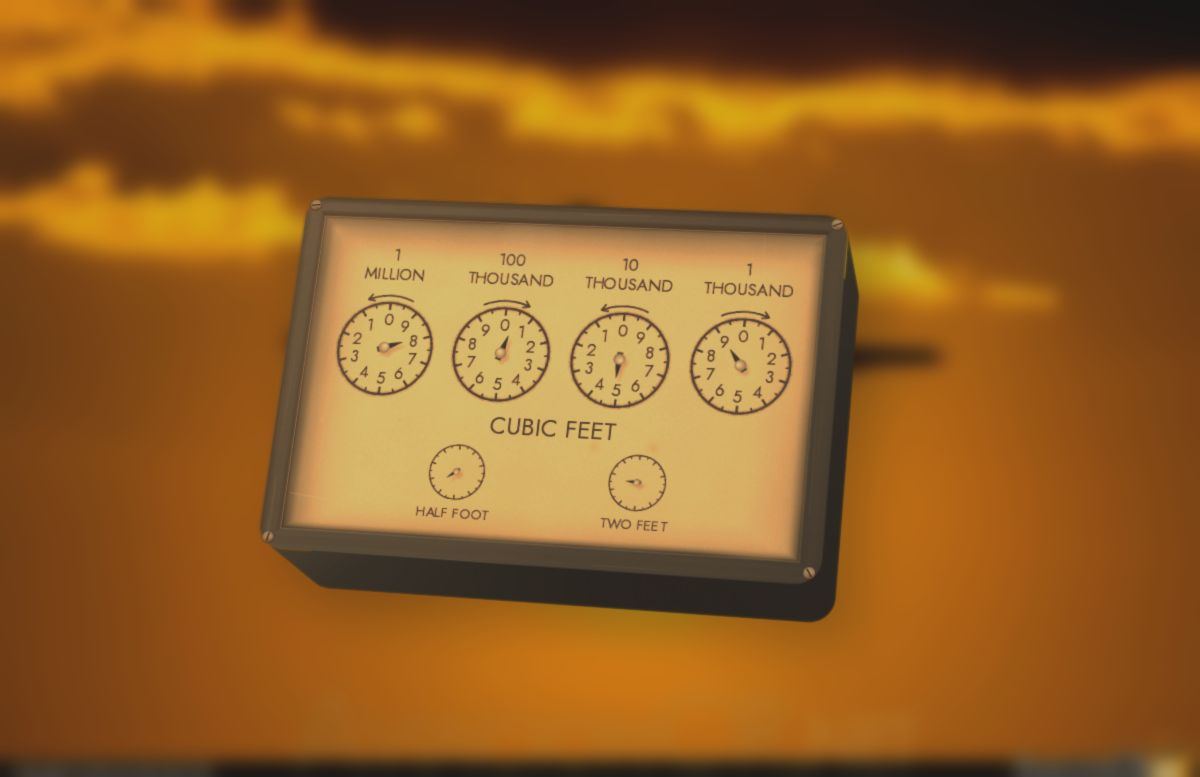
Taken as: 804900,ft³
